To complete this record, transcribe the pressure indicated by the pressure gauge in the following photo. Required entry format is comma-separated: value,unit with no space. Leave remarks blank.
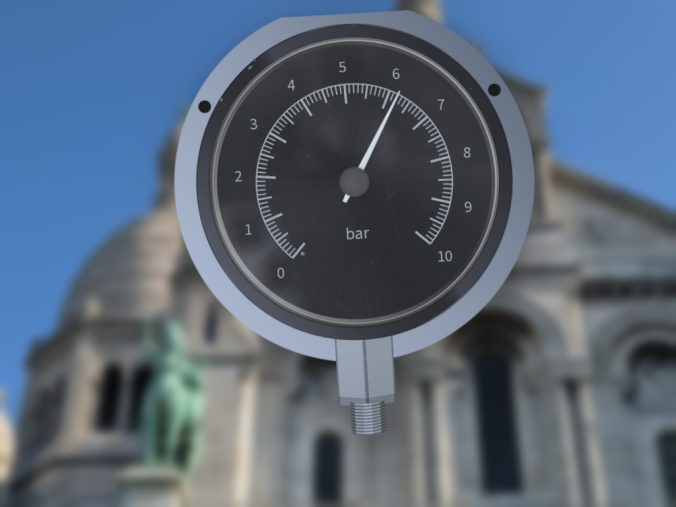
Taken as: 6.2,bar
